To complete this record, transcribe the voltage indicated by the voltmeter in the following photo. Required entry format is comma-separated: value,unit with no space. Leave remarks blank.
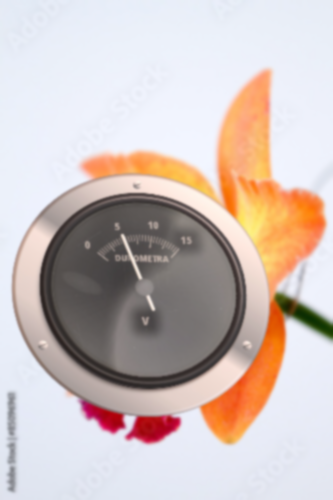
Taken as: 5,V
